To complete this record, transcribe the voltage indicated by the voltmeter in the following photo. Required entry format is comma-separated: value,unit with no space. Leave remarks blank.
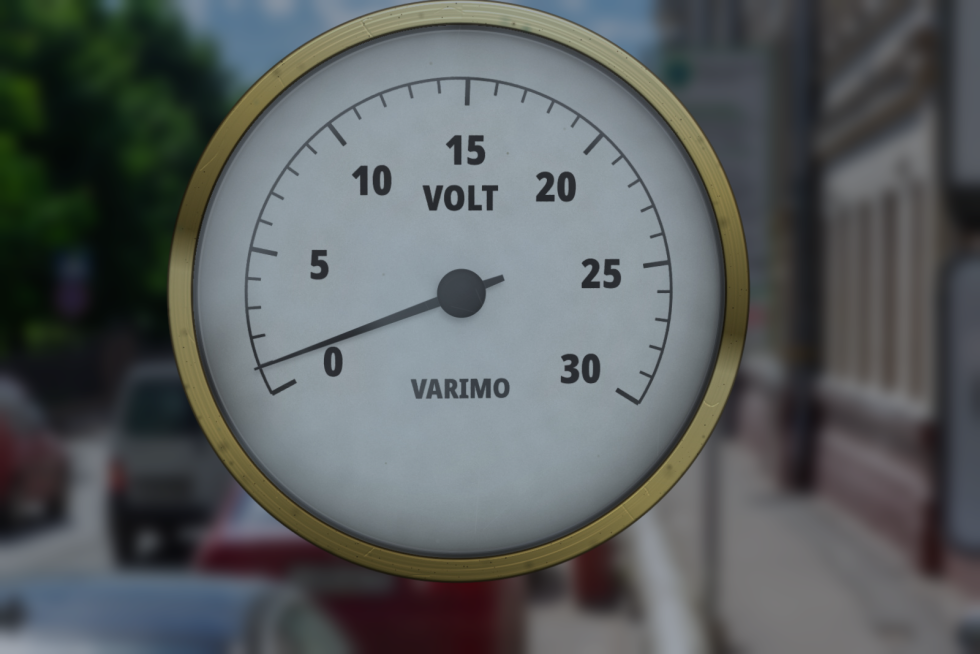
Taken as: 1,V
